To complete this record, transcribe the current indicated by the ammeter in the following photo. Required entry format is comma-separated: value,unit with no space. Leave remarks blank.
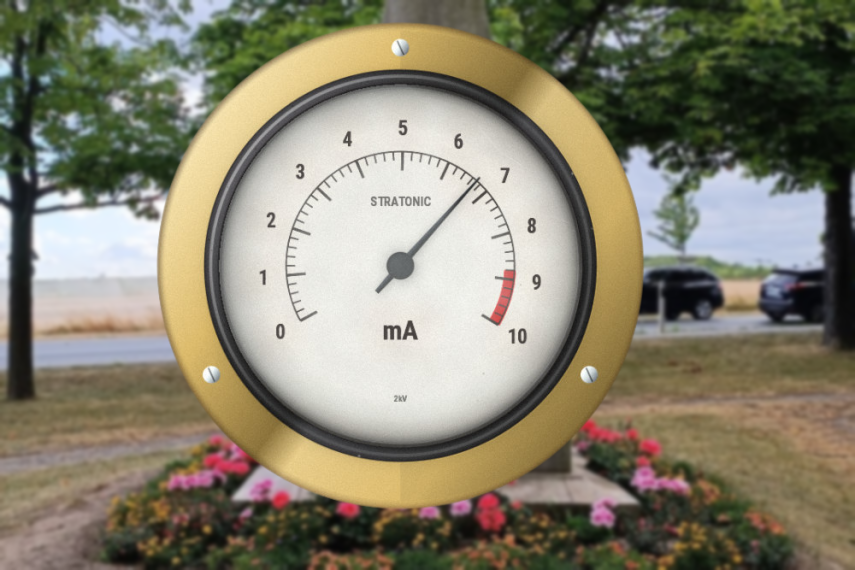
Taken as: 6.7,mA
